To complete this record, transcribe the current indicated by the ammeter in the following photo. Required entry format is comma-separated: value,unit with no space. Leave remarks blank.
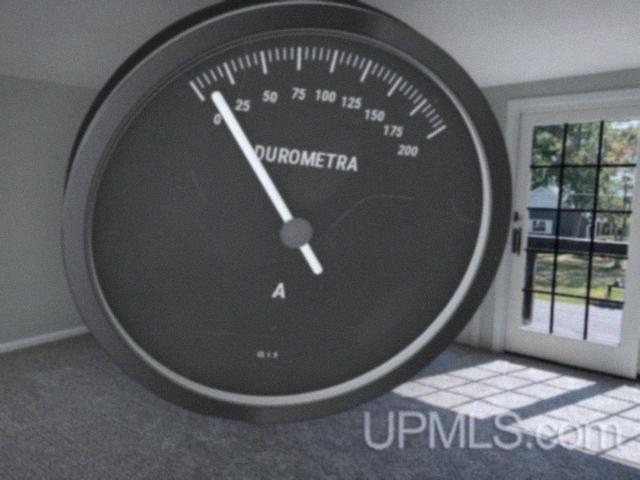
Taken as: 10,A
